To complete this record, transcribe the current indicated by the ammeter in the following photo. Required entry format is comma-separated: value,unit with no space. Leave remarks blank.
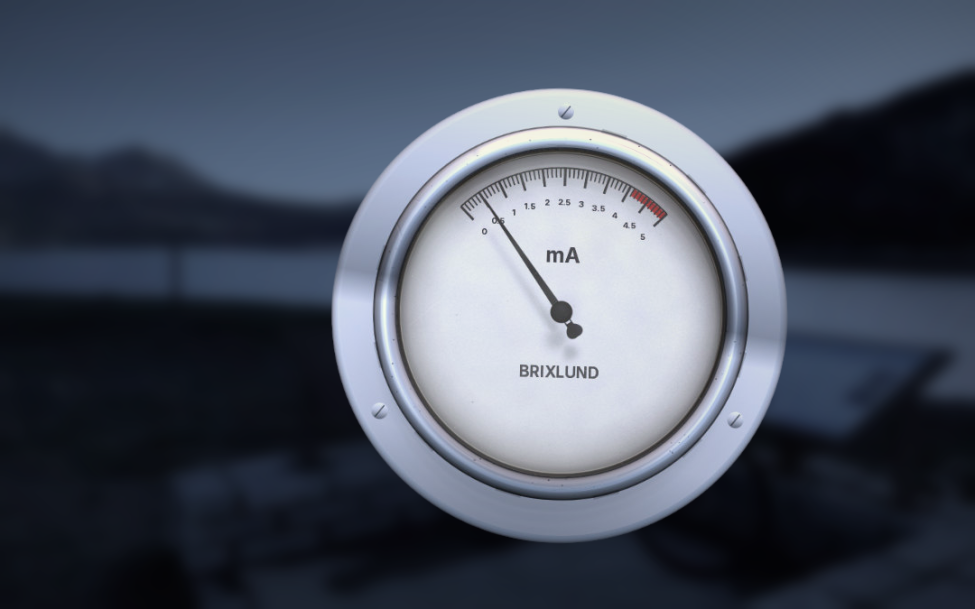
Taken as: 0.5,mA
